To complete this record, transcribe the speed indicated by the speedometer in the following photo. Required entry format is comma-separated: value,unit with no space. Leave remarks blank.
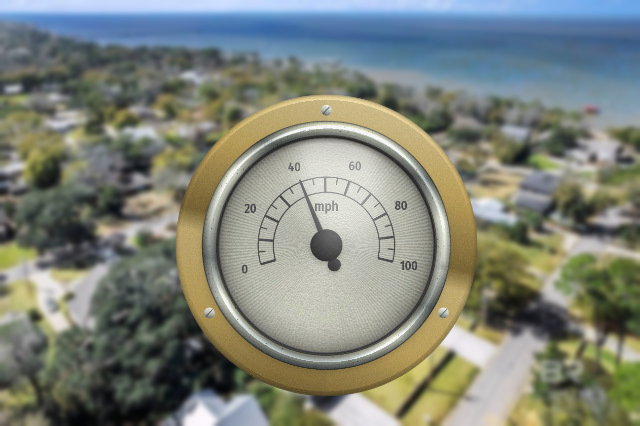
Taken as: 40,mph
